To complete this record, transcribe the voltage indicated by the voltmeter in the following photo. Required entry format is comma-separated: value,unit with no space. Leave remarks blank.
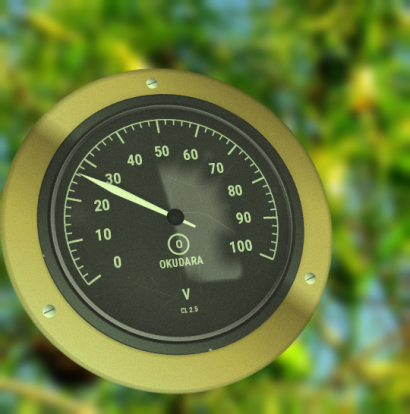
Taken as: 26,V
